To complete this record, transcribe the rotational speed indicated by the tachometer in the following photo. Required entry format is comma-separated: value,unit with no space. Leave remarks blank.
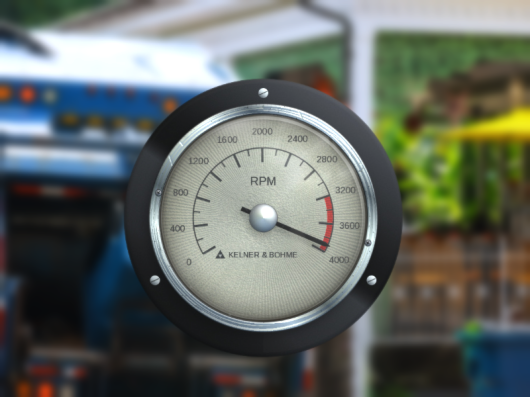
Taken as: 3900,rpm
